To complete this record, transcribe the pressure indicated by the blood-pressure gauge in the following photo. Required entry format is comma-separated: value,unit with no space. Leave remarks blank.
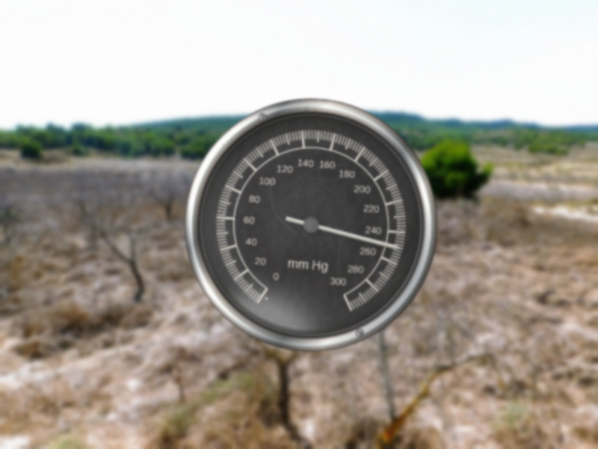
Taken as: 250,mmHg
